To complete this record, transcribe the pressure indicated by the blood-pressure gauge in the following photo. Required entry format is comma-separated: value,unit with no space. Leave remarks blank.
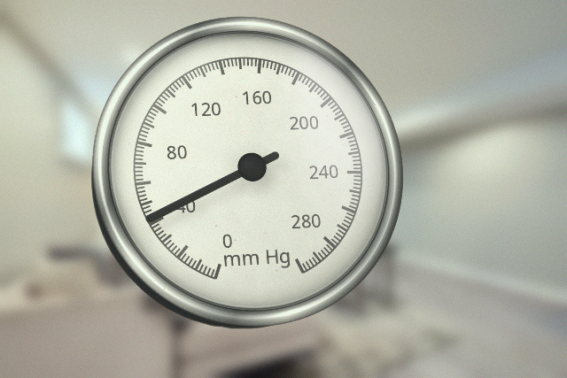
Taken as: 42,mmHg
